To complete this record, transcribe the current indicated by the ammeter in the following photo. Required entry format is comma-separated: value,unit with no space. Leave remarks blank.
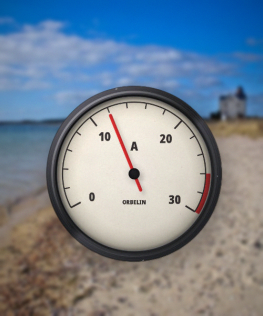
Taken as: 12,A
